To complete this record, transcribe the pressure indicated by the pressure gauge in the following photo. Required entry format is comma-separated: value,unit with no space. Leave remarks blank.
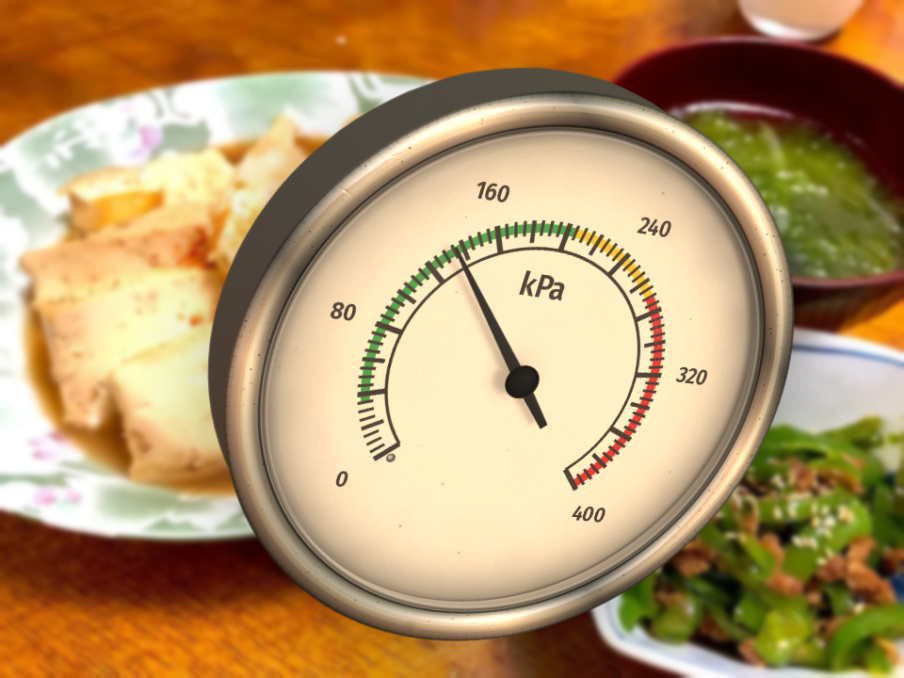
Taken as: 135,kPa
